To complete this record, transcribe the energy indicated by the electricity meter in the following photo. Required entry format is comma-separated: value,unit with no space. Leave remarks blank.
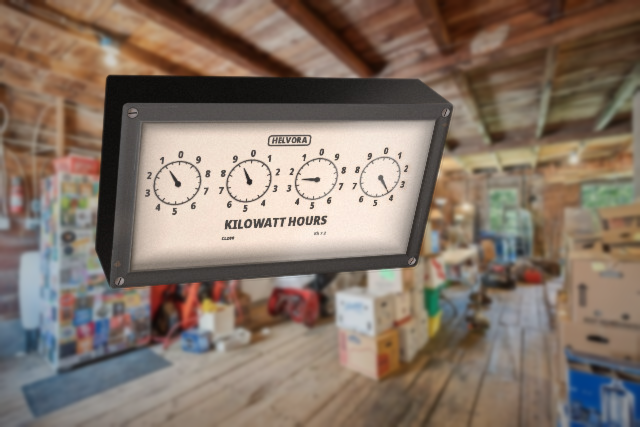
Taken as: 924,kWh
